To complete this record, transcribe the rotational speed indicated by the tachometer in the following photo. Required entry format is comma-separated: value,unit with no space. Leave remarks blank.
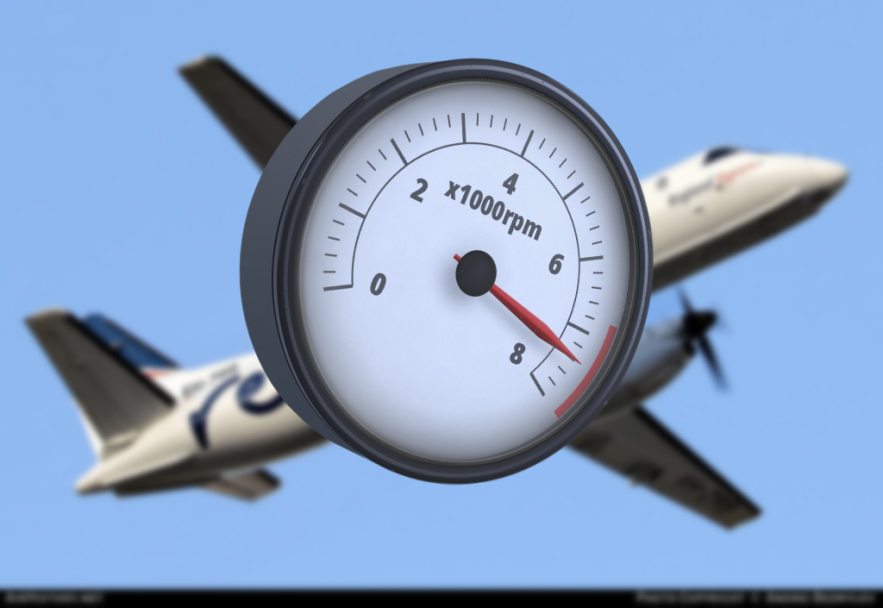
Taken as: 7400,rpm
